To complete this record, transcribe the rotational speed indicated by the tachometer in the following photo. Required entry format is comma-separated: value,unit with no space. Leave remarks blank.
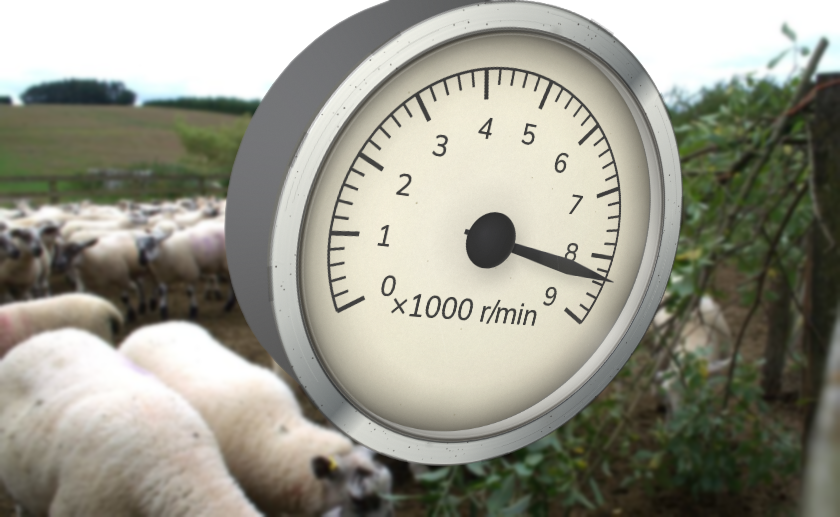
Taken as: 8300,rpm
